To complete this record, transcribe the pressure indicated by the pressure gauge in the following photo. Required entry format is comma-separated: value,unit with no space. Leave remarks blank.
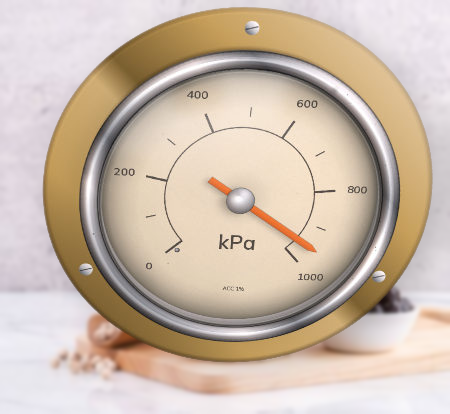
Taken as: 950,kPa
